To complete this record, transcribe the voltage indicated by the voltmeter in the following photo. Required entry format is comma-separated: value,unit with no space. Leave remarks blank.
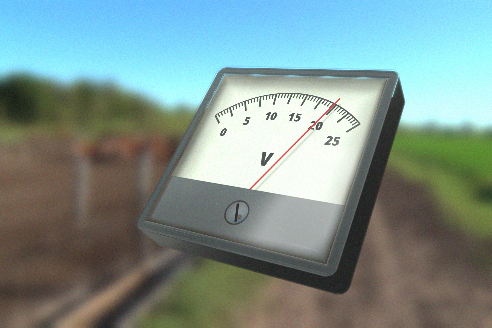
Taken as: 20,V
